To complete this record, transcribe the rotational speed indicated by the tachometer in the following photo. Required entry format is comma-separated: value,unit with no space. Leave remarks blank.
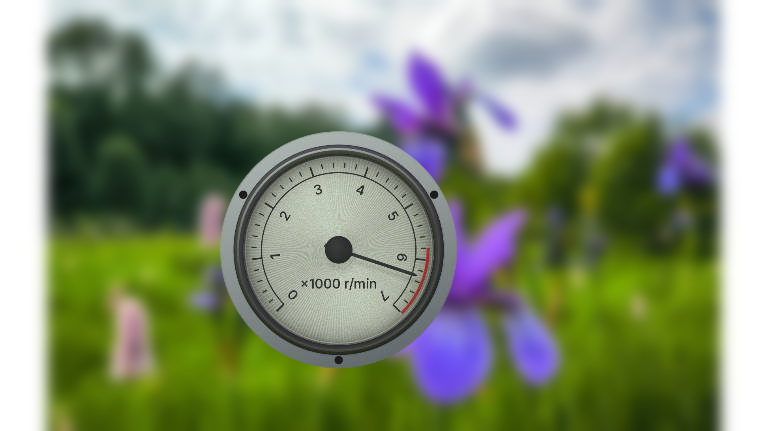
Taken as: 6300,rpm
